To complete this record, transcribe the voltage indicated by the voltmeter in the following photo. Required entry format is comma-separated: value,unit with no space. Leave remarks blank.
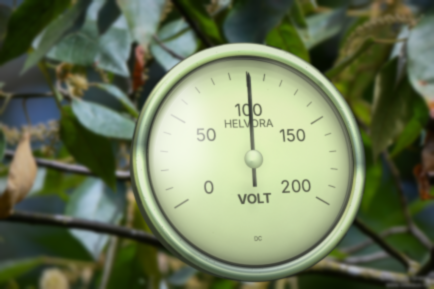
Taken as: 100,V
